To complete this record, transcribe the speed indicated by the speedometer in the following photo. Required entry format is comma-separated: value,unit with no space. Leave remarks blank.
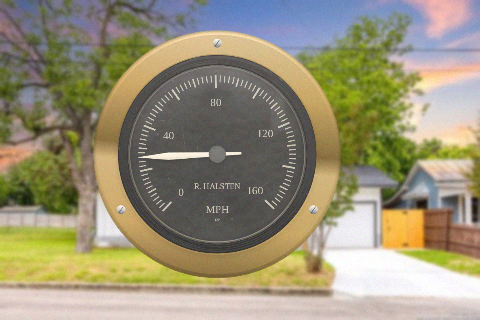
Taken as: 26,mph
